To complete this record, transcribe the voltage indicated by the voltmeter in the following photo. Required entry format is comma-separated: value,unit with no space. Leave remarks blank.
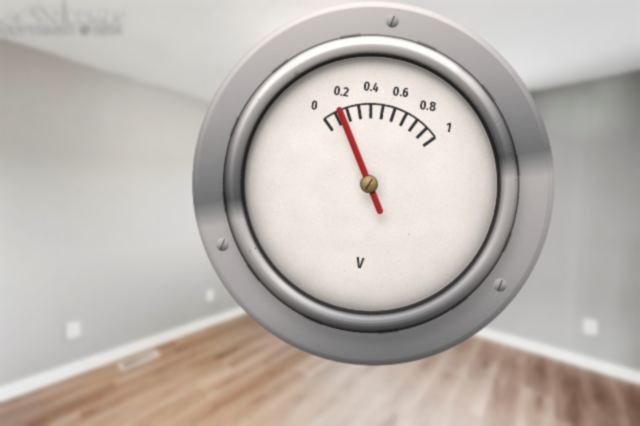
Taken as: 0.15,V
